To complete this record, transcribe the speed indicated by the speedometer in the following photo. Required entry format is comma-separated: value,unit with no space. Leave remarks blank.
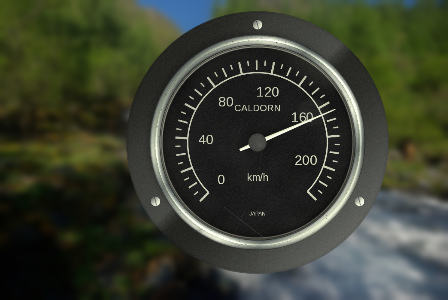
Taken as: 165,km/h
